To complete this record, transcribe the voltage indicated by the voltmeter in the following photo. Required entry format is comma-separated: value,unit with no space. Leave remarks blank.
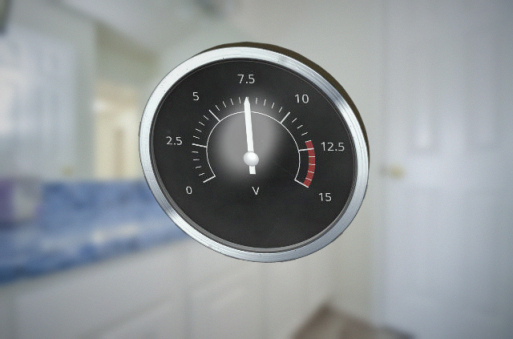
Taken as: 7.5,V
